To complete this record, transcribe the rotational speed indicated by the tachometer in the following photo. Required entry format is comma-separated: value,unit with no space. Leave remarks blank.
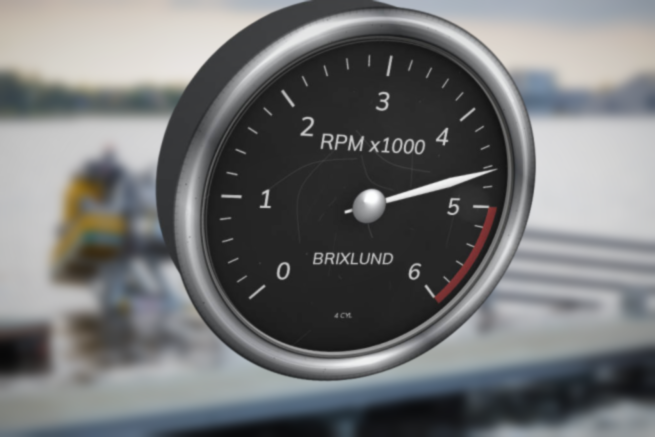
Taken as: 4600,rpm
